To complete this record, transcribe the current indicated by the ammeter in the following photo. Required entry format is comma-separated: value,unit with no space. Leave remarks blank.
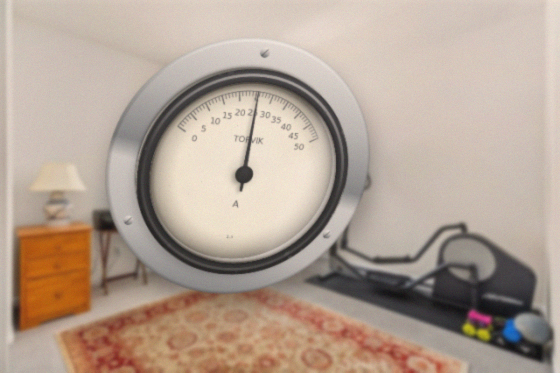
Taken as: 25,A
